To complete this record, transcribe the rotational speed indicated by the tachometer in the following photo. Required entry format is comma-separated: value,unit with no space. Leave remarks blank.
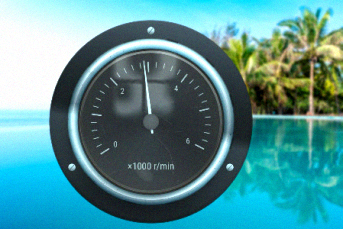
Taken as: 2900,rpm
